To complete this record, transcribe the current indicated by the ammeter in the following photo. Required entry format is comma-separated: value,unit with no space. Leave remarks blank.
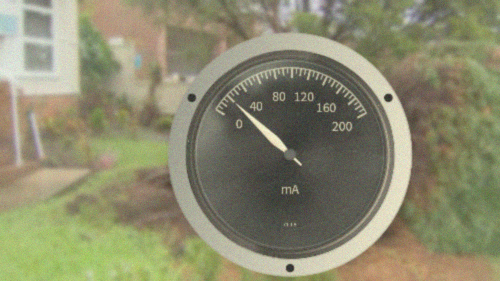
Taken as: 20,mA
